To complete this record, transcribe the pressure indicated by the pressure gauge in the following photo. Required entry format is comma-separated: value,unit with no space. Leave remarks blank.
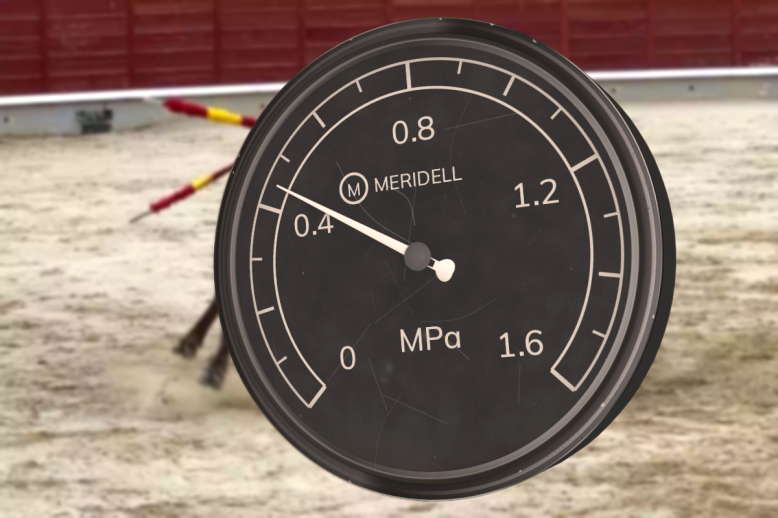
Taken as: 0.45,MPa
